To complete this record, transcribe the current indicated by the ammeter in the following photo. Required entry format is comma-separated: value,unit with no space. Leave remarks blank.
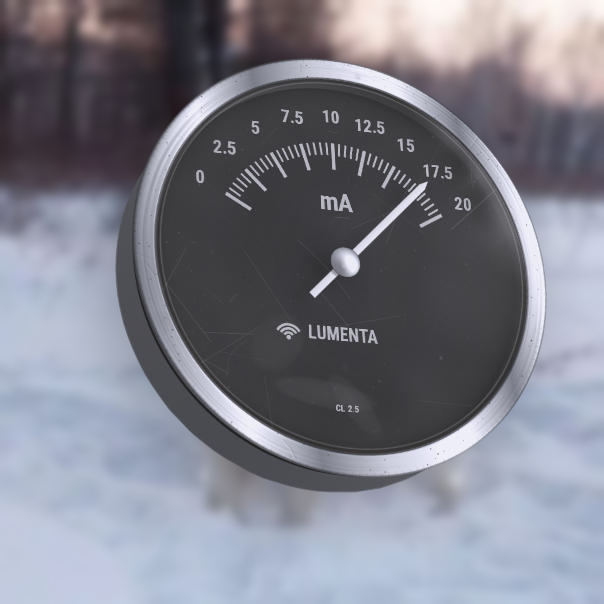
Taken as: 17.5,mA
